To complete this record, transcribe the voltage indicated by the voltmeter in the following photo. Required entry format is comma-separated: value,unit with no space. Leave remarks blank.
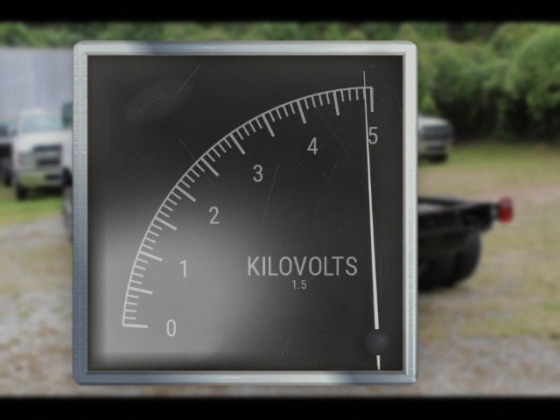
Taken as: 4.9,kV
